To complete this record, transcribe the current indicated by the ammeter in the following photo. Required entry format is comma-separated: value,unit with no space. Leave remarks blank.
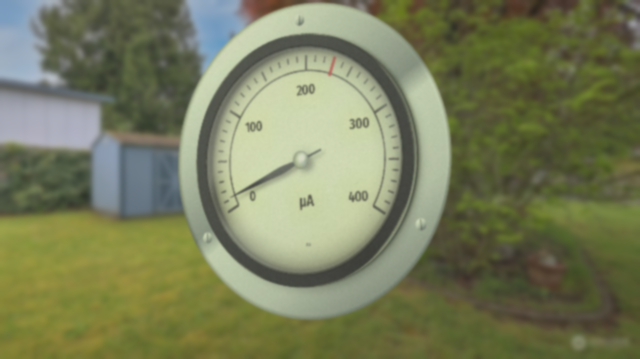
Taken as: 10,µA
